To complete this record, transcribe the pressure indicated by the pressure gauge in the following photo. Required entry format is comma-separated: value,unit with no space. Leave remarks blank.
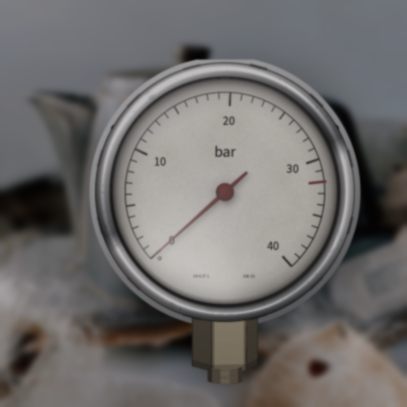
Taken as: 0,bar
